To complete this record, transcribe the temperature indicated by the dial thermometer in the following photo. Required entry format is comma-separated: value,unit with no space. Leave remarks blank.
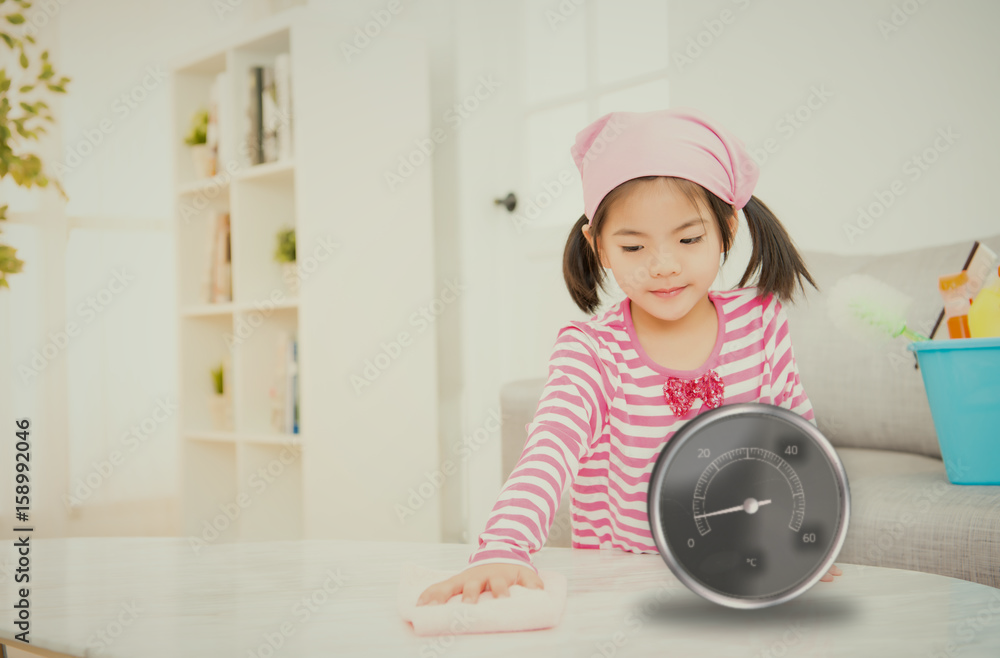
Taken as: 5,°C
